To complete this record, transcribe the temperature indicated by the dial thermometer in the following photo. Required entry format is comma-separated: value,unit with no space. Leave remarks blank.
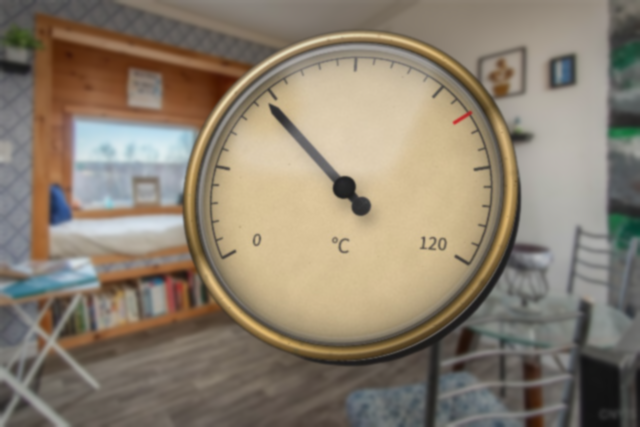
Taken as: 38,°C
